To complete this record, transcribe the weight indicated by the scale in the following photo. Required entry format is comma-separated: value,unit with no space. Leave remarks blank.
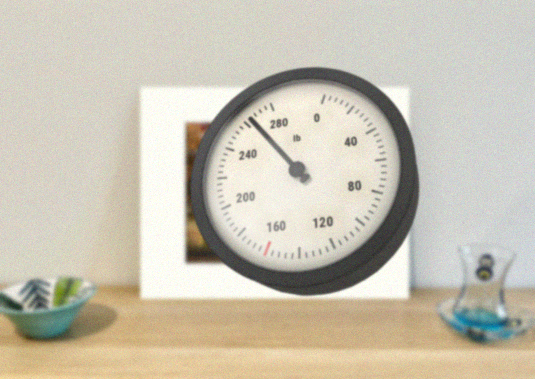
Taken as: 264,lb
